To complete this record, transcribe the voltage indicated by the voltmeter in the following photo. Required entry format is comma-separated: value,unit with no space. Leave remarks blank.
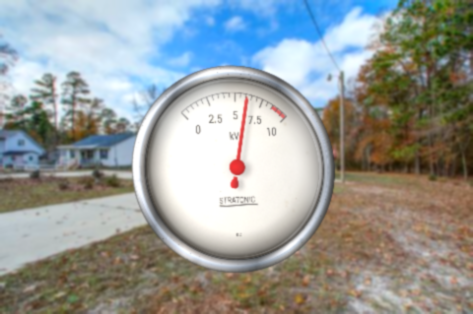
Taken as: 6,kV
